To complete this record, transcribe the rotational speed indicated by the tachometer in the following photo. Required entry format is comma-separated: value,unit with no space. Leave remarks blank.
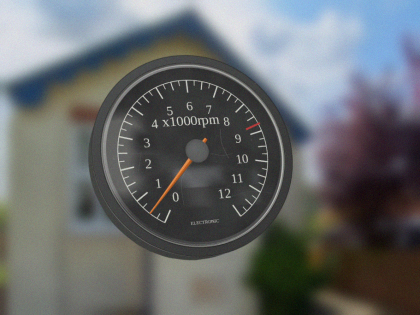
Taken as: 500,rpm
